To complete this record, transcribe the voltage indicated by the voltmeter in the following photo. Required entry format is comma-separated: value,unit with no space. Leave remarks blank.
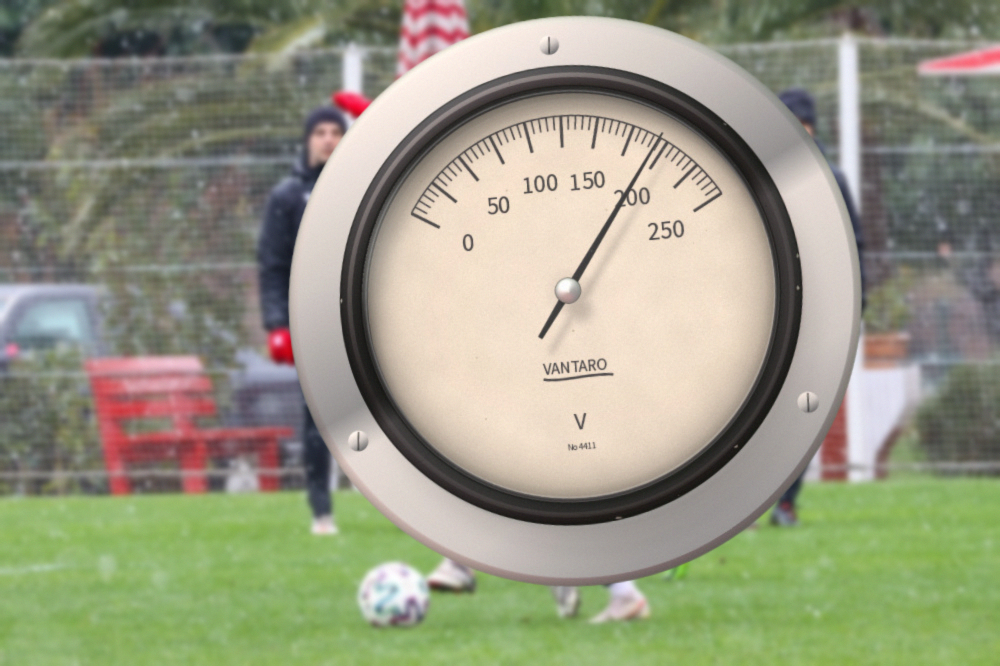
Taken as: 195,V
